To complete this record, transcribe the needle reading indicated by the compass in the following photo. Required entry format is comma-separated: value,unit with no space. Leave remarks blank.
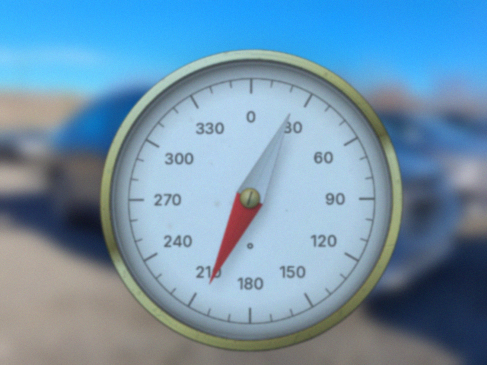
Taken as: 205,°
